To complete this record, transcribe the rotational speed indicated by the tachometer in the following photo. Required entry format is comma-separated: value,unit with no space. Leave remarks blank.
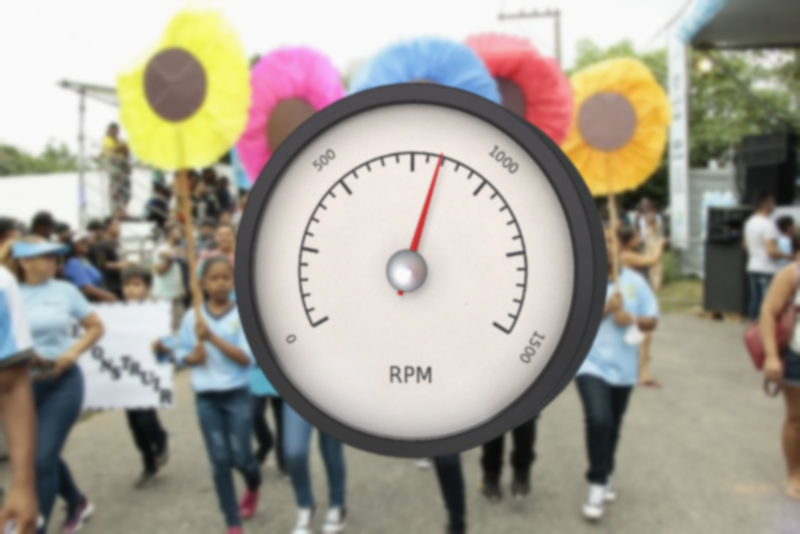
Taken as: 850,rpm
